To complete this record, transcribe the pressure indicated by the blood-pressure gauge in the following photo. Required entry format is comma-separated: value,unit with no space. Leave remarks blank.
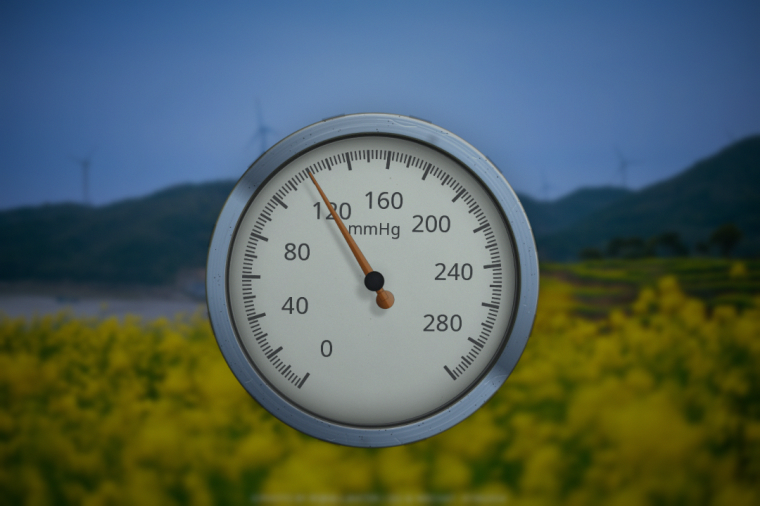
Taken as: 120,mmHg
